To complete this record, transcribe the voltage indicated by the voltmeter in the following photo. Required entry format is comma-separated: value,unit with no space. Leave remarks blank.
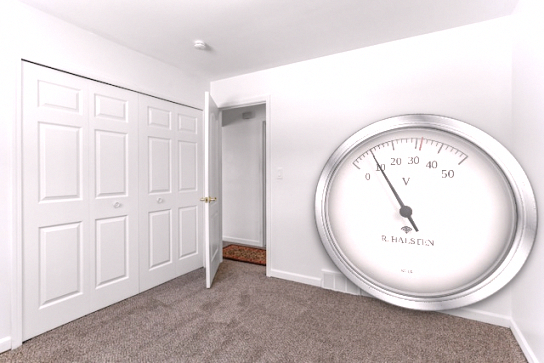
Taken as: 10,V
